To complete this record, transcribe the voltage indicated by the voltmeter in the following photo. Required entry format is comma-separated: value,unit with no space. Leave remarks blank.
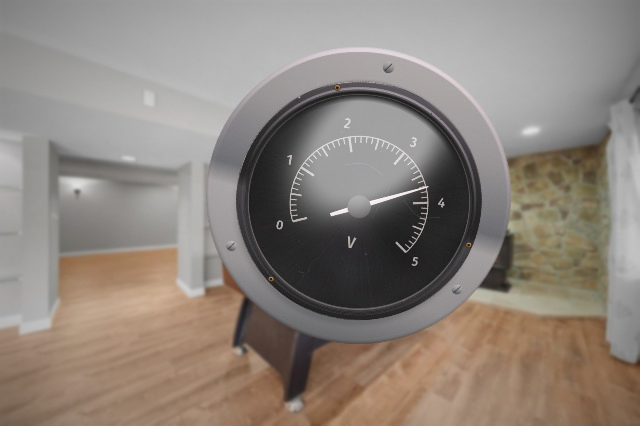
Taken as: 3.7,V
